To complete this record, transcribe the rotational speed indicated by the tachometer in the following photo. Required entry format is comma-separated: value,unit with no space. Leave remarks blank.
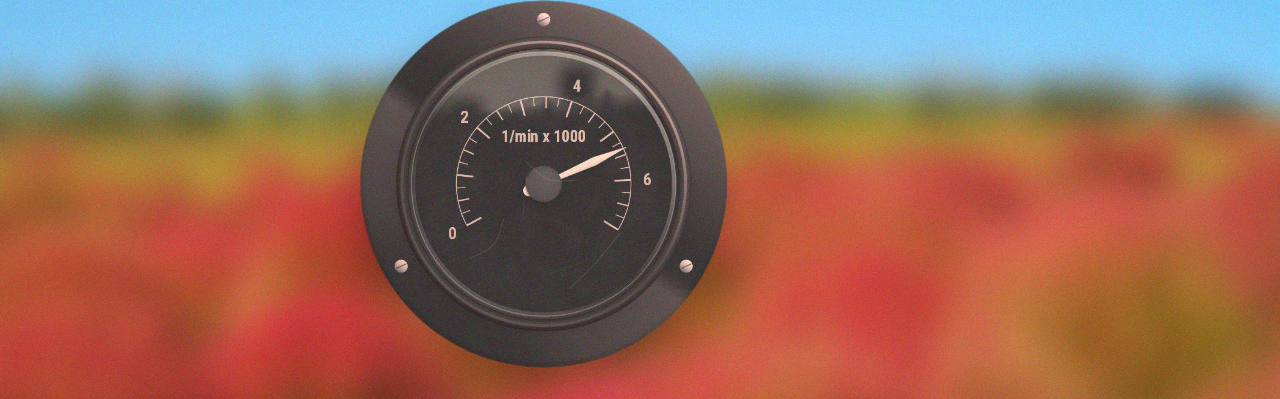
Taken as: 5375,rpm
